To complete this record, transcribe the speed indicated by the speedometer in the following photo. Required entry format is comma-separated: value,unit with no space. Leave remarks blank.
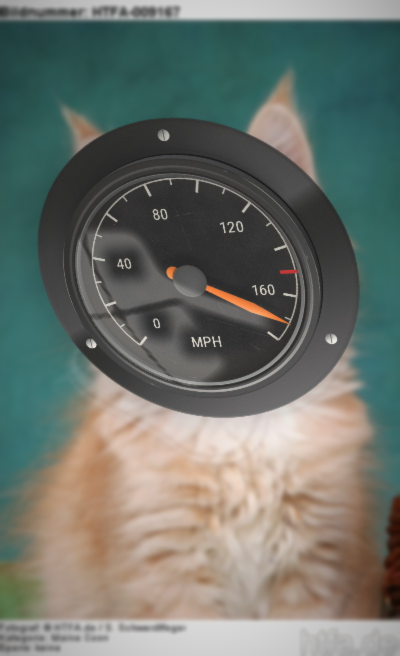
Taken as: 170,mph
